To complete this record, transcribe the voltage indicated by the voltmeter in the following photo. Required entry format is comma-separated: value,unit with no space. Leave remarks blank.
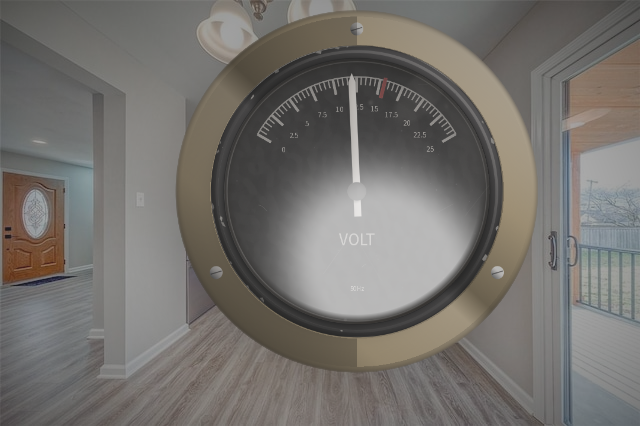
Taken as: 12,V
